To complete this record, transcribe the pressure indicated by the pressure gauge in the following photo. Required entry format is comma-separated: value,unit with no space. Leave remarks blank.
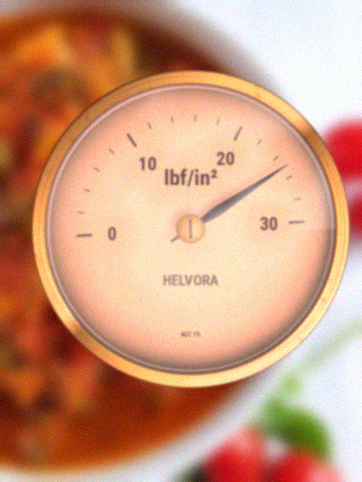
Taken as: 25,psi
